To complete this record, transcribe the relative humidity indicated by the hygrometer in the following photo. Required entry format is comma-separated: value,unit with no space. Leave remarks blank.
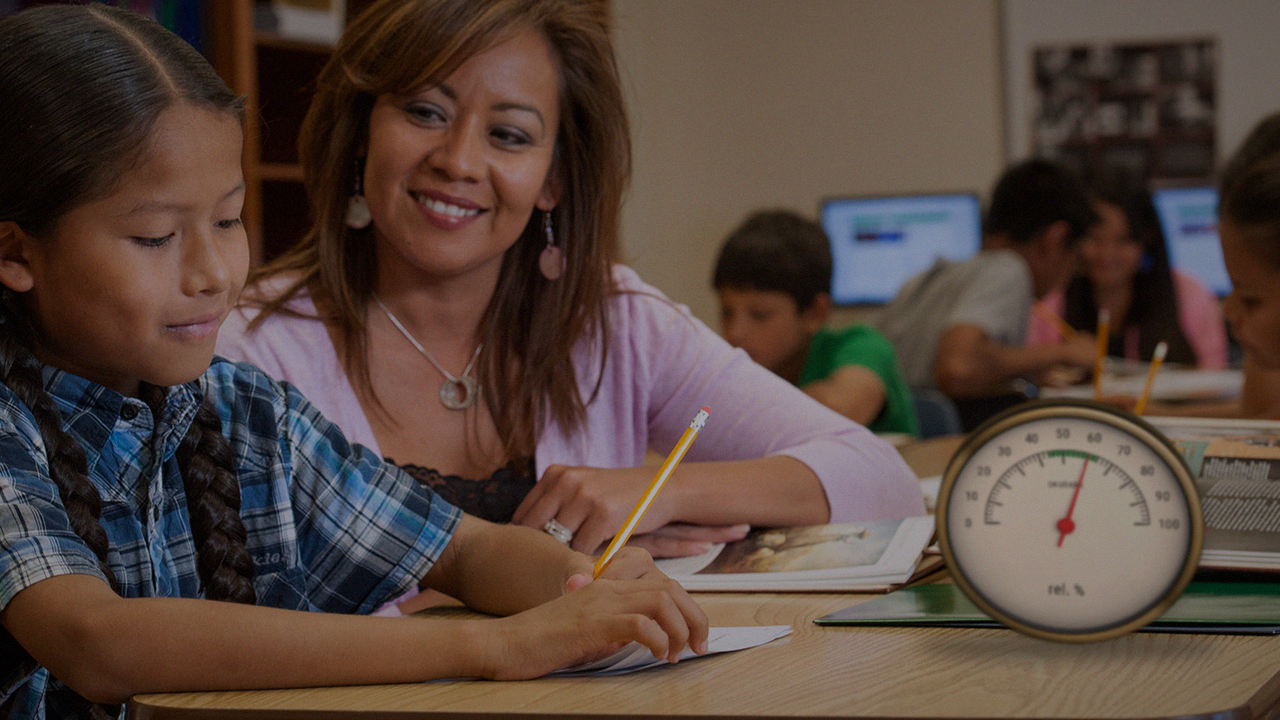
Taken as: 60,%
